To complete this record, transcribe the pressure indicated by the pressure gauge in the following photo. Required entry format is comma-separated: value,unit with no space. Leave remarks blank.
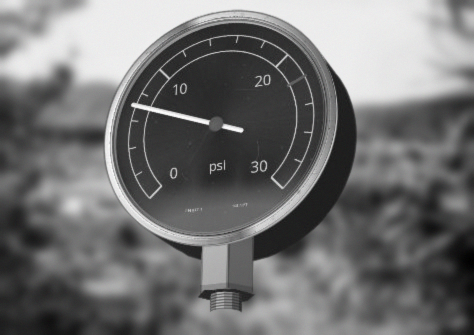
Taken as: 7,psi
